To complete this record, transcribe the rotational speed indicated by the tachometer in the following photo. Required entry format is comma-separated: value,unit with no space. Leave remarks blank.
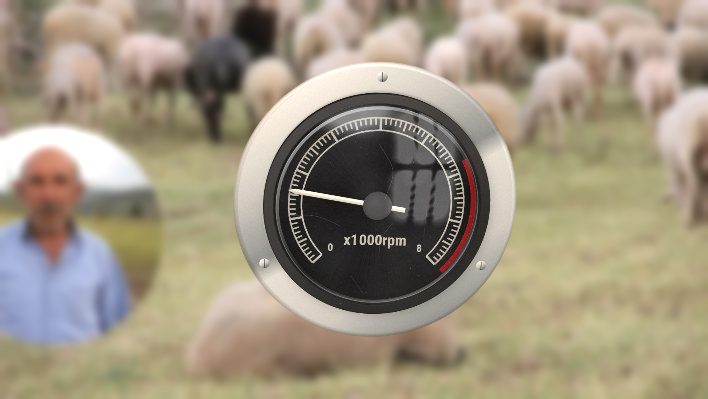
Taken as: 1600,rpm
